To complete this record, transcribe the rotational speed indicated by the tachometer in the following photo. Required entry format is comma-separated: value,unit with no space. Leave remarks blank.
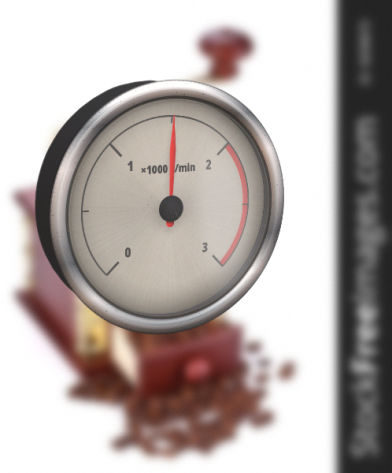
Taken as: 1500,rpm
